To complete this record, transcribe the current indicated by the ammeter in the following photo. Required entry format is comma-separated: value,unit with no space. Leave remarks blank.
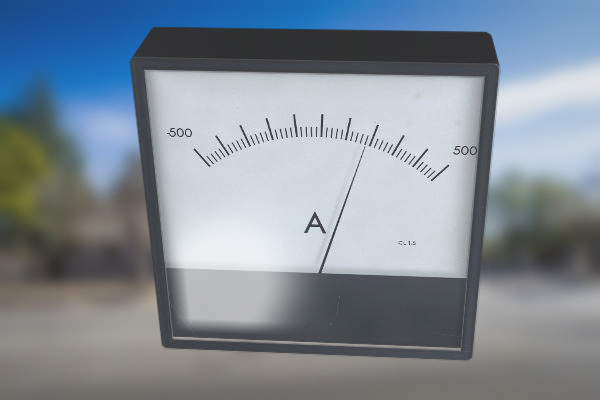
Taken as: 180,A
